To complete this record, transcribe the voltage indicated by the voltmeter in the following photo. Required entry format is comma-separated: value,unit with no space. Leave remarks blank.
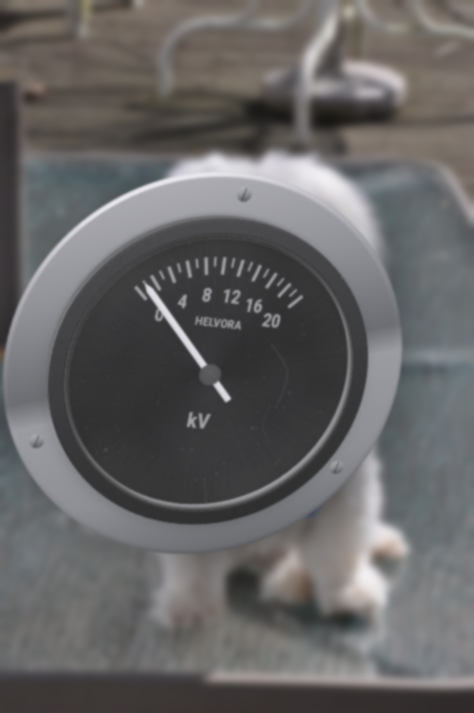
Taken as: 1,kV
